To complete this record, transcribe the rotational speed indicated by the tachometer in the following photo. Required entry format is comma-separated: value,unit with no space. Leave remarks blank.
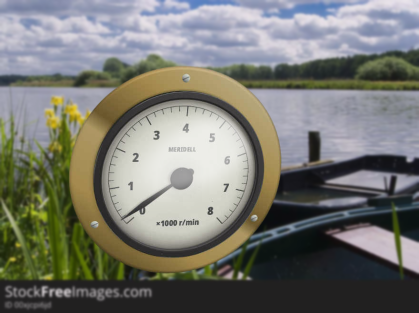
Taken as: 200,rpm
